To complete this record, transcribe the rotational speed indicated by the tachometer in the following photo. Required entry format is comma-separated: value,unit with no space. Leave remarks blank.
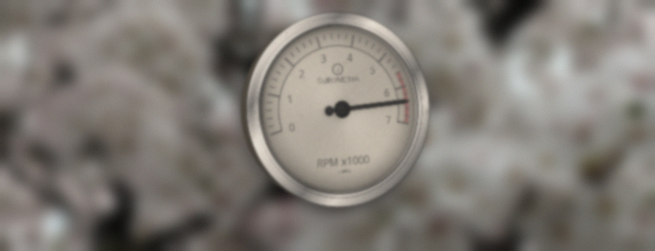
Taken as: 6400,rpm
